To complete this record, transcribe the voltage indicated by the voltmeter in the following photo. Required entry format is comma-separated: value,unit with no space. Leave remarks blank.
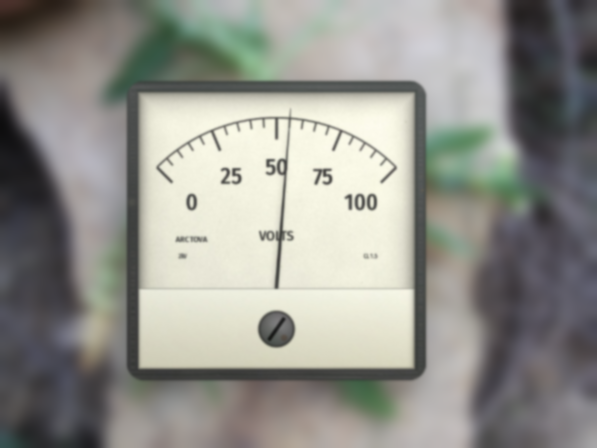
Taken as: 55,V
